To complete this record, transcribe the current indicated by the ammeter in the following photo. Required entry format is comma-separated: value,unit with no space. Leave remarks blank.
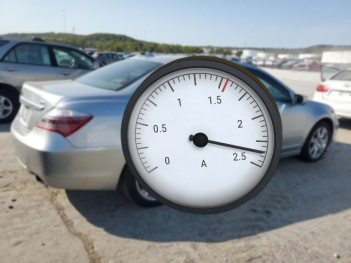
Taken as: 2.35,A
